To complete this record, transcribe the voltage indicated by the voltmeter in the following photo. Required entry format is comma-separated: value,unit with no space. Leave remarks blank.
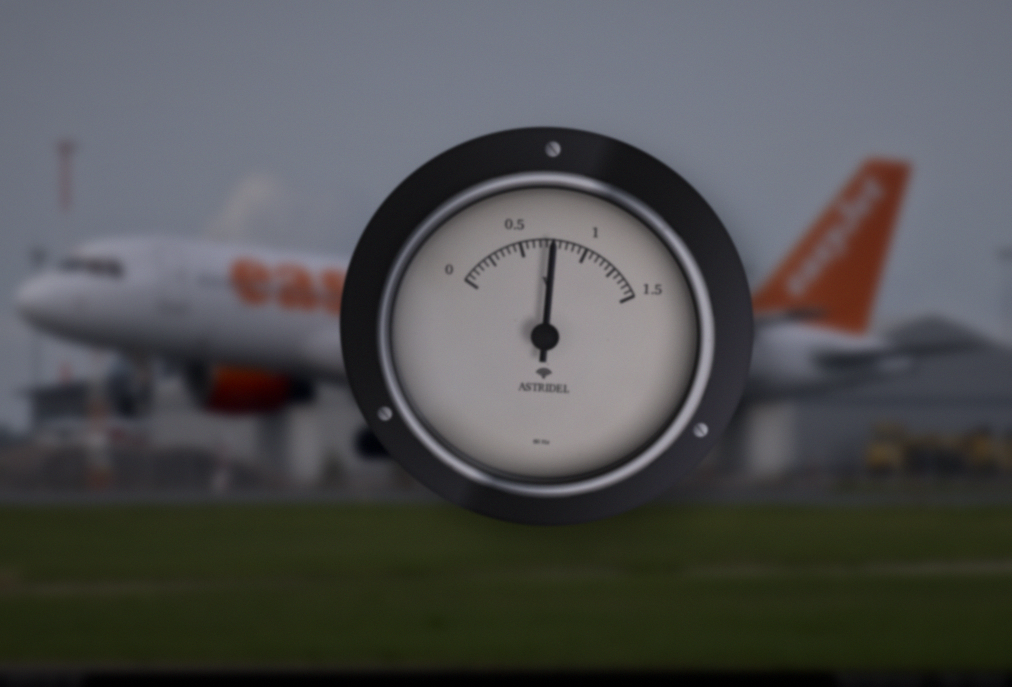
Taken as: 0.75,V
